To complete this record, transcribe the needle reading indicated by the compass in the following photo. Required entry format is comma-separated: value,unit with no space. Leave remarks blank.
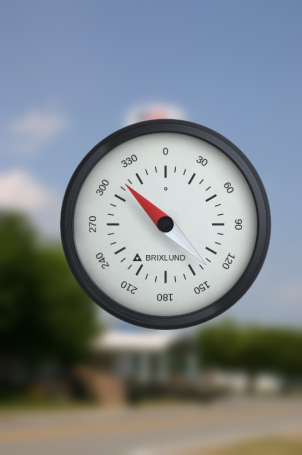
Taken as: 315,°
